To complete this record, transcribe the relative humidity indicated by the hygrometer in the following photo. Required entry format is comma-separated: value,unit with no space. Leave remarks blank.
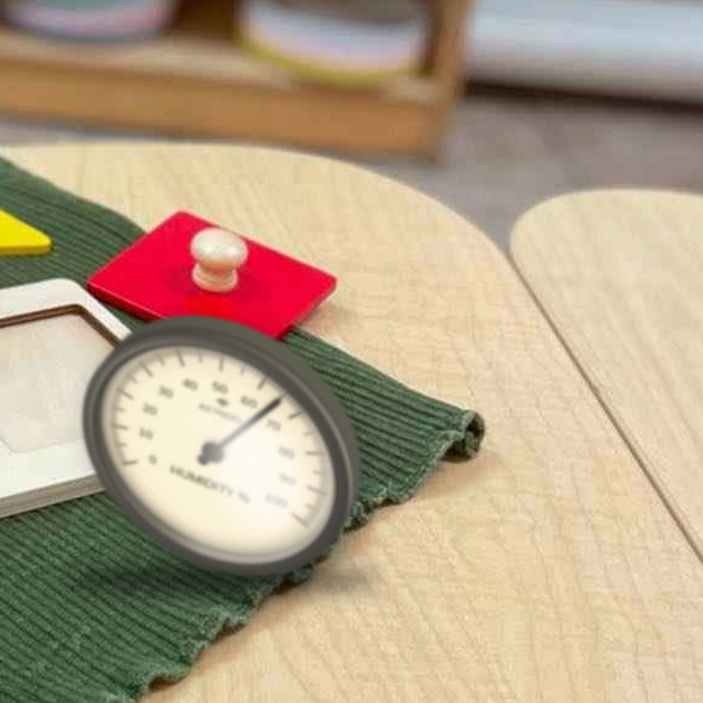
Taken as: 65,%
